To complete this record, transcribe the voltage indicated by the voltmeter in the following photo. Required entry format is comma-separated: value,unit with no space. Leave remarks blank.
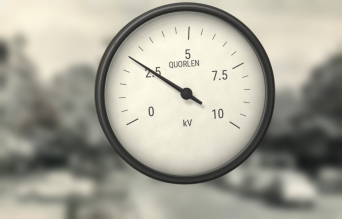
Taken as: 2.5,kV
